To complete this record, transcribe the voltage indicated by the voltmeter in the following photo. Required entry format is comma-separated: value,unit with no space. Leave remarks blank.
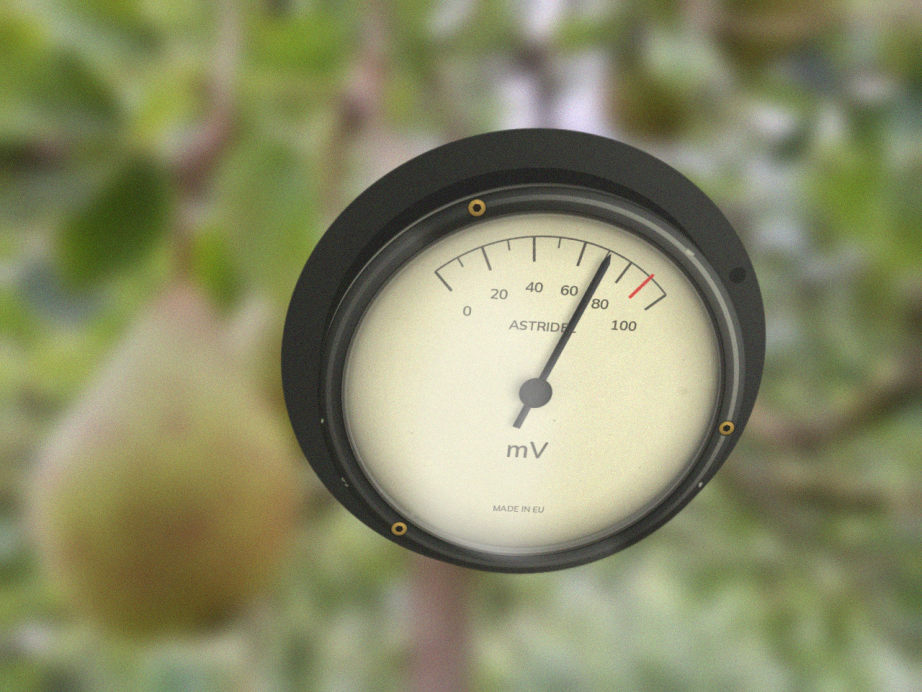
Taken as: 70,mV
